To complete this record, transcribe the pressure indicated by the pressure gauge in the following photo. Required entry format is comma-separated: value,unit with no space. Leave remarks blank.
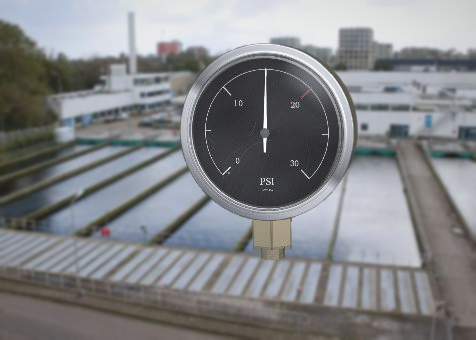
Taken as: 15,psi
